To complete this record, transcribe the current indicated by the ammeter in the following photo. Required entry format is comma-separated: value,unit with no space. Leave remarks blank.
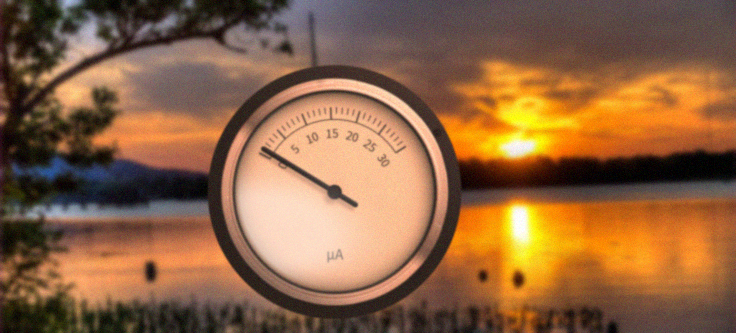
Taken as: 1,µA
